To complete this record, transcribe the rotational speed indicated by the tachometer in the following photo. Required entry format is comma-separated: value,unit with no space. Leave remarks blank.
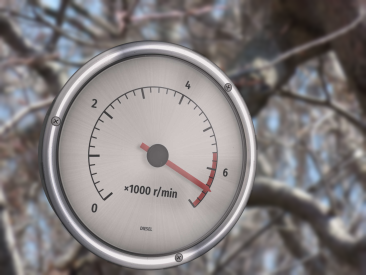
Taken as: 6500,rpm
